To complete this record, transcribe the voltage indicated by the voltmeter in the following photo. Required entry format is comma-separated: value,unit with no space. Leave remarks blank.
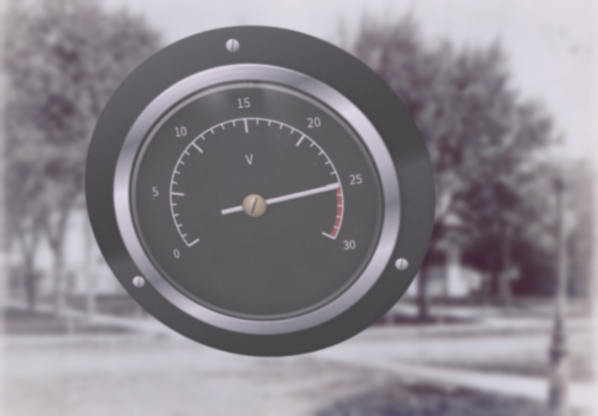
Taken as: 25,V
